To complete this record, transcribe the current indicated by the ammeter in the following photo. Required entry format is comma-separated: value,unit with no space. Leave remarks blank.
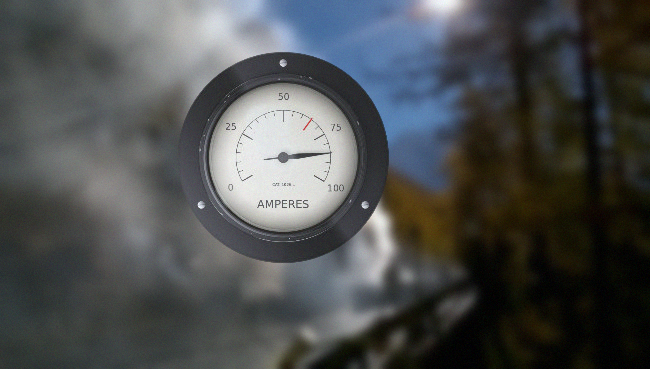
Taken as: 85,A
